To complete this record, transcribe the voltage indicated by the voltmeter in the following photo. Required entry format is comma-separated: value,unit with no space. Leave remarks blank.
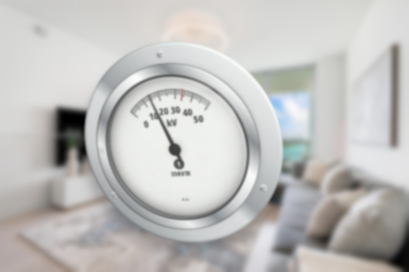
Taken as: 15,kV
